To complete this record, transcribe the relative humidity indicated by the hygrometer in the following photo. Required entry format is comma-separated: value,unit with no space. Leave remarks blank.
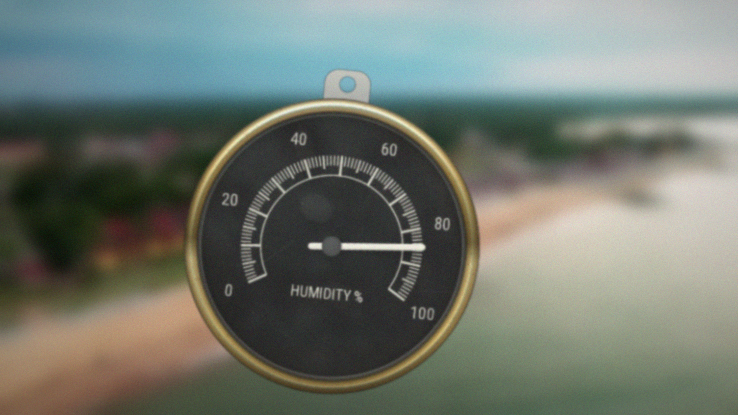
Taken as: 85,%
